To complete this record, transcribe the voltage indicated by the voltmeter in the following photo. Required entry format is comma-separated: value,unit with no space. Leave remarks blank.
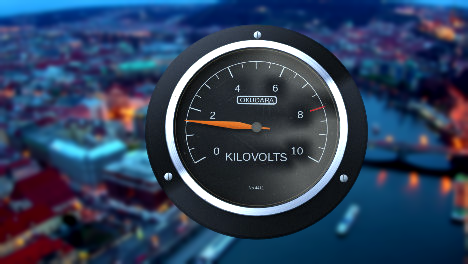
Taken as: 1.5,kV
